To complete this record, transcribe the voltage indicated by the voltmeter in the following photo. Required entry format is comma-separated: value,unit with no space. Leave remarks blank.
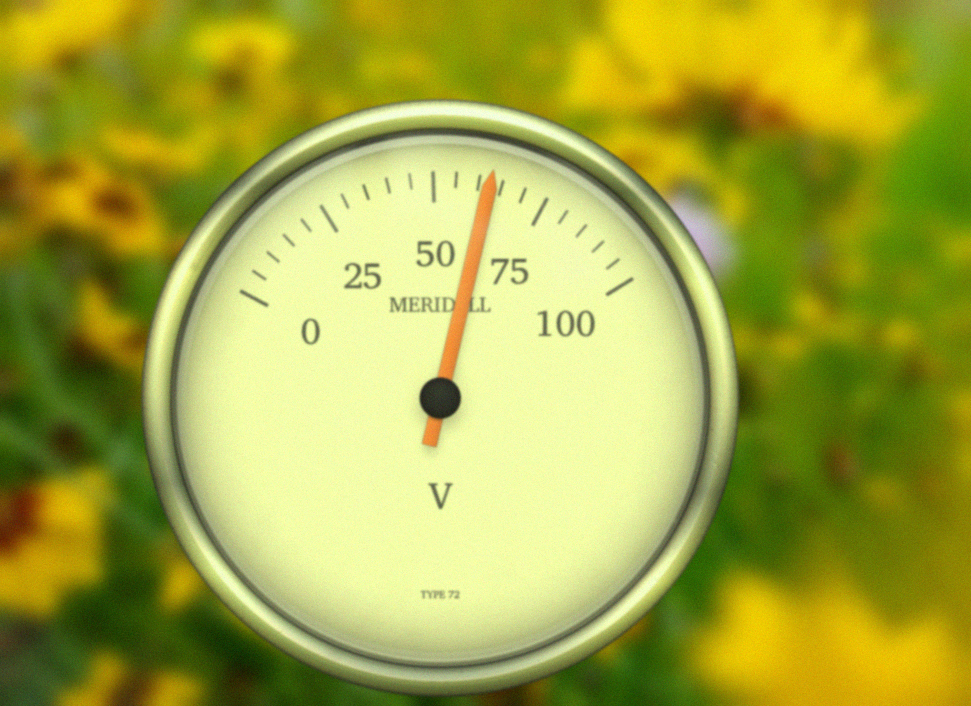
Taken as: 62.5,V
